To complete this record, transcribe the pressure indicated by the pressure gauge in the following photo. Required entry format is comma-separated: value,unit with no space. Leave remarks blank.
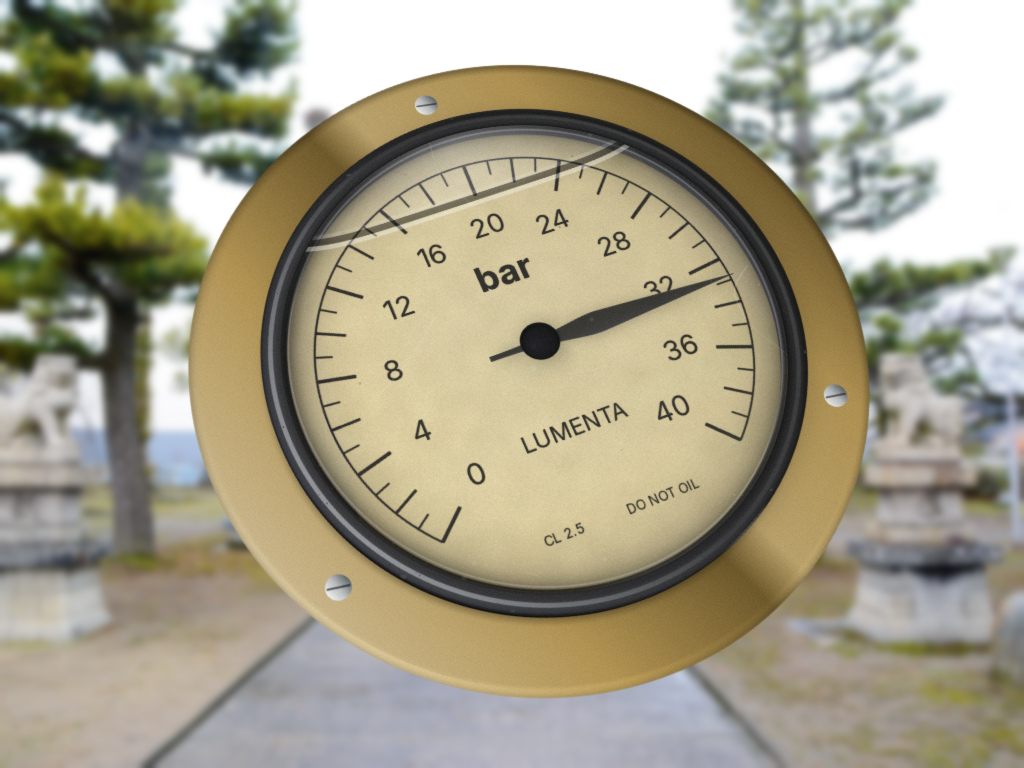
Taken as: 33,bar
